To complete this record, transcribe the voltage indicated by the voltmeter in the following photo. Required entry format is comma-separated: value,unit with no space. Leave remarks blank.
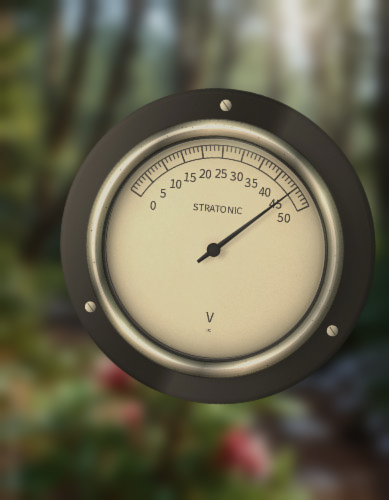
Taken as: 45,V
